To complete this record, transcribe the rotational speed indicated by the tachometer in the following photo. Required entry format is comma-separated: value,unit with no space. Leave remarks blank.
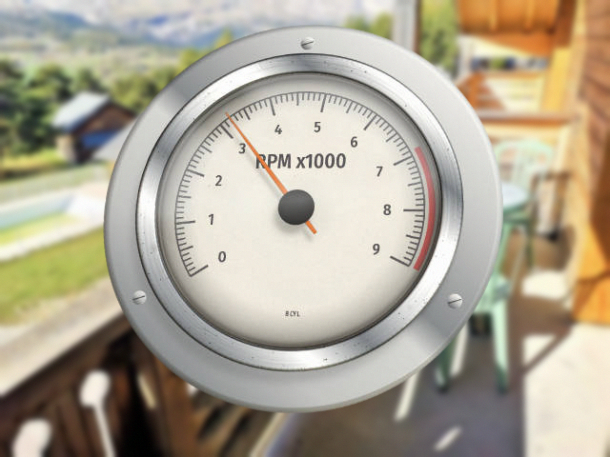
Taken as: 3200,rpm
